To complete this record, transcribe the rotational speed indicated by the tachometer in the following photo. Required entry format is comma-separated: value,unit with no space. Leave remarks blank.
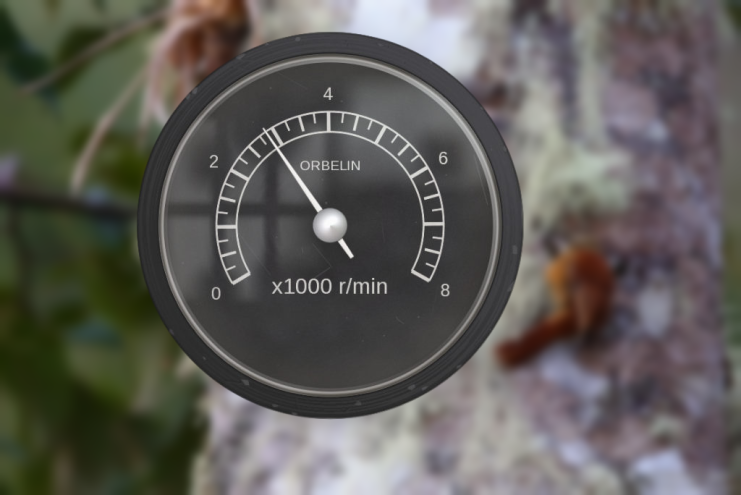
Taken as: 2875,rpm
